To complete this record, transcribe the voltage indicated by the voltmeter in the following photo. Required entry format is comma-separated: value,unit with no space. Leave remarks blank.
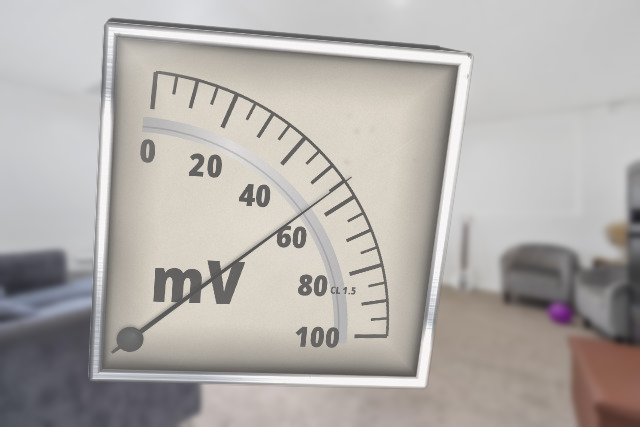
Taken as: 55,mV
